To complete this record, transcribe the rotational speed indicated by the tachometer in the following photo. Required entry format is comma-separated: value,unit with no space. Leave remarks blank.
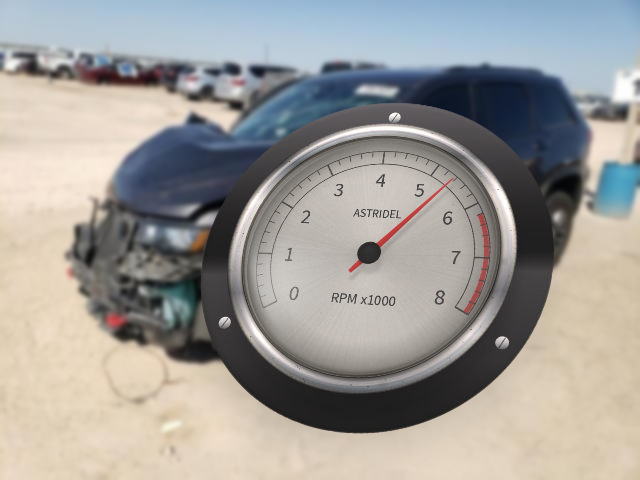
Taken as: 5400,rpm
